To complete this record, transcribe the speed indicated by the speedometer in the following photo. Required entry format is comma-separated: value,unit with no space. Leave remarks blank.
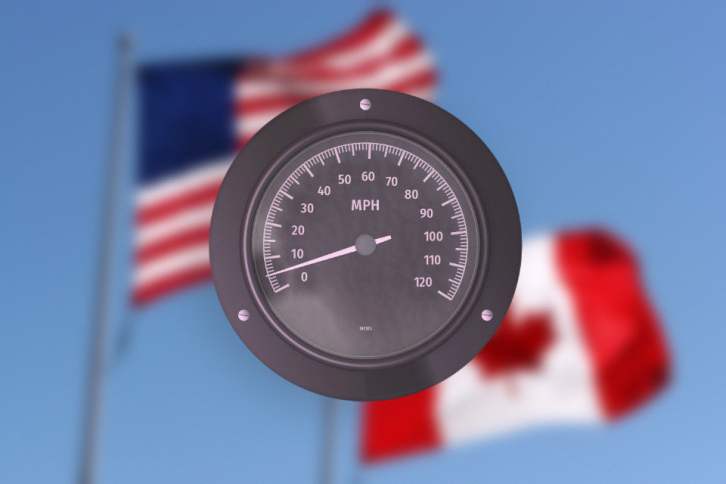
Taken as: 5,mph
